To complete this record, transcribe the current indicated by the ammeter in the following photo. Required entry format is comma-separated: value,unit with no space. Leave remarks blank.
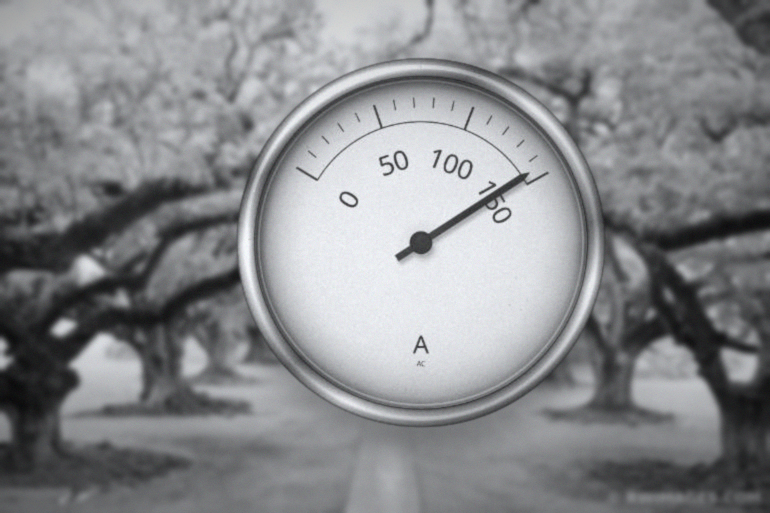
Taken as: 145,A
